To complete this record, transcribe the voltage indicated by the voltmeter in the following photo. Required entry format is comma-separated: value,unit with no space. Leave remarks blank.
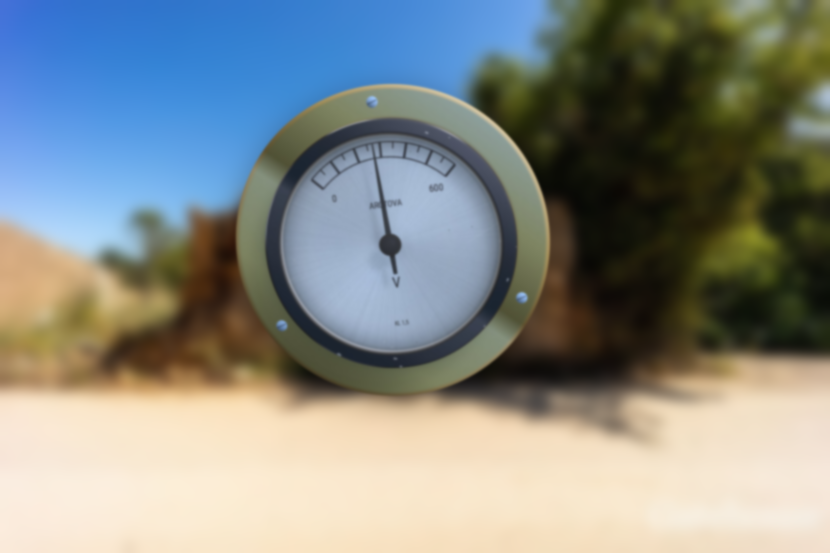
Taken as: 275,V
